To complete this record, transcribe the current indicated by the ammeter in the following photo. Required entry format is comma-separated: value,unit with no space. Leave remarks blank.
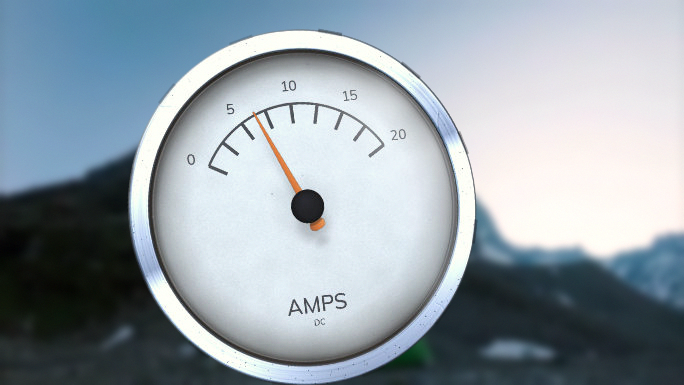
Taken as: 6.25,A
